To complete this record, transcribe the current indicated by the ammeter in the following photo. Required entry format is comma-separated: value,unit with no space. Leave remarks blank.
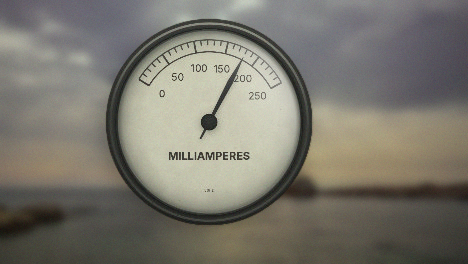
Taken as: 180,mA
